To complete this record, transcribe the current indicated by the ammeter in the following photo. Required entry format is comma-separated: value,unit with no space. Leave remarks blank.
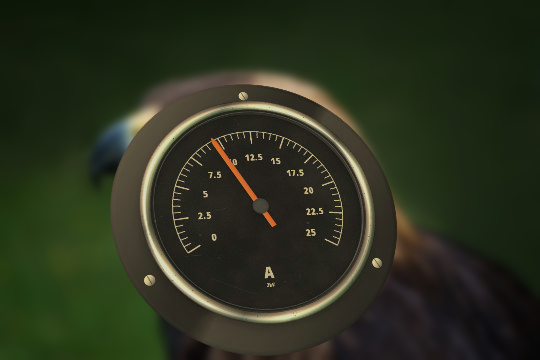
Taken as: 9.5,A
